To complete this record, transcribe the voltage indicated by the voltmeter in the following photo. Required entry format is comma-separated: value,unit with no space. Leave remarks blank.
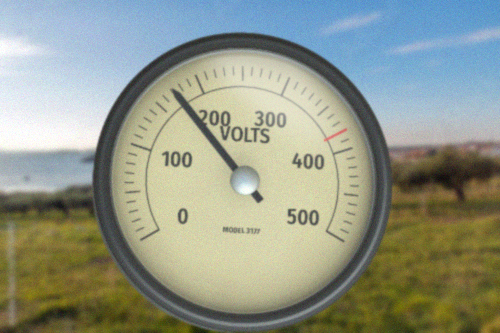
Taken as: 170,V
